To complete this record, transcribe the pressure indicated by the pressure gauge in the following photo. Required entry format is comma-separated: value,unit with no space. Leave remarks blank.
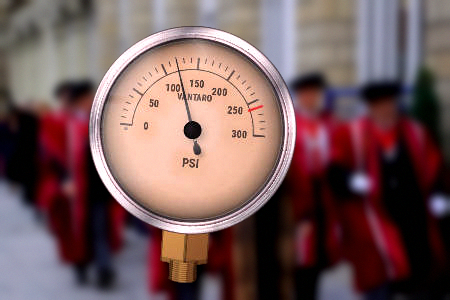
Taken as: 120,psi
